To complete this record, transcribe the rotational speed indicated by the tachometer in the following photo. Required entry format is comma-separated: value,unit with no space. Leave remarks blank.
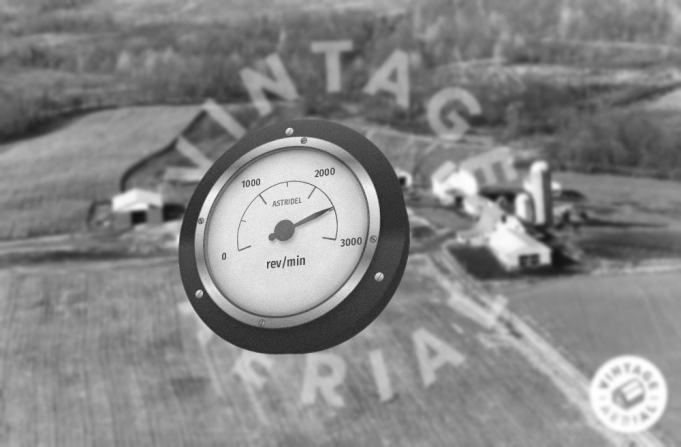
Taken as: 2500,rpm
